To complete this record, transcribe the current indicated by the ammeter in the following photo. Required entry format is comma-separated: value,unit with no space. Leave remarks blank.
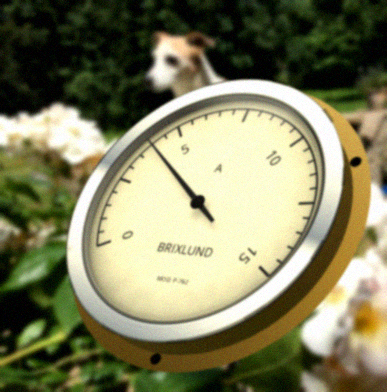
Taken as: 4,A
